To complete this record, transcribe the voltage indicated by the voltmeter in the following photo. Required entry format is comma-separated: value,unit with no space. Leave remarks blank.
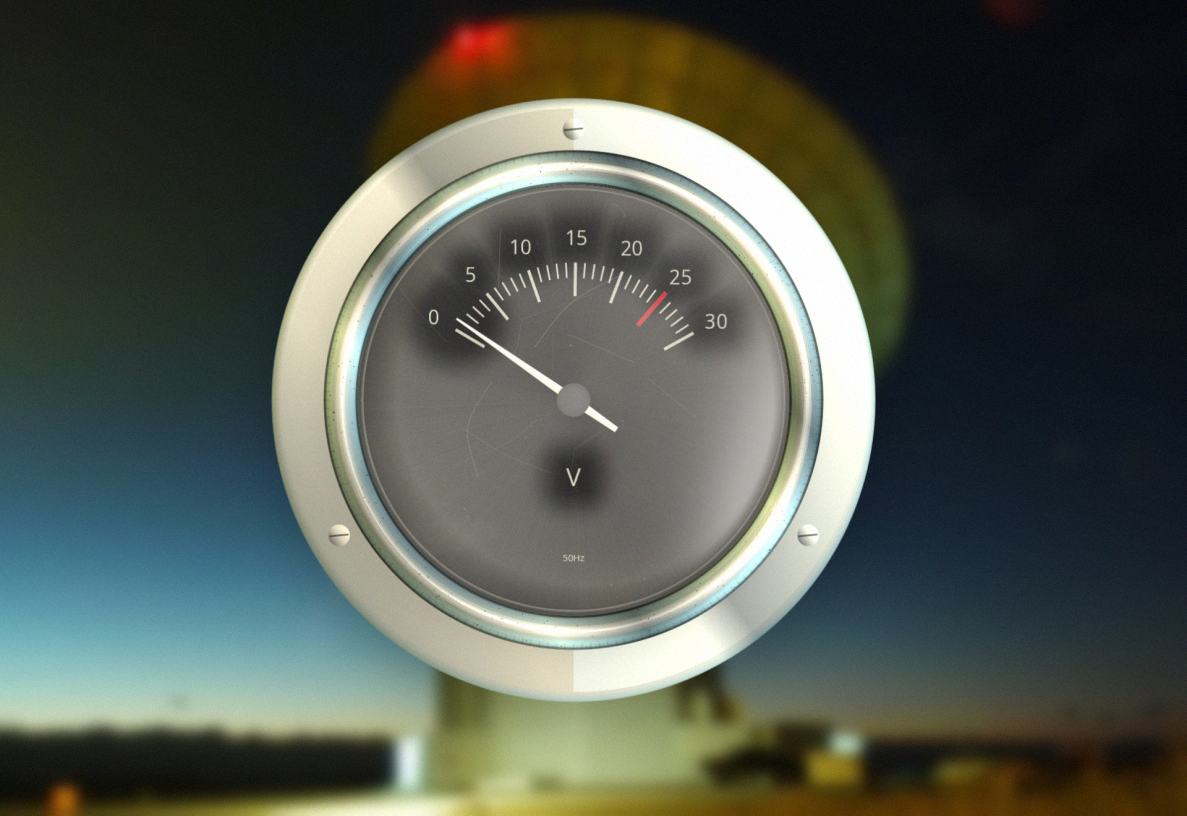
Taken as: 1,V
